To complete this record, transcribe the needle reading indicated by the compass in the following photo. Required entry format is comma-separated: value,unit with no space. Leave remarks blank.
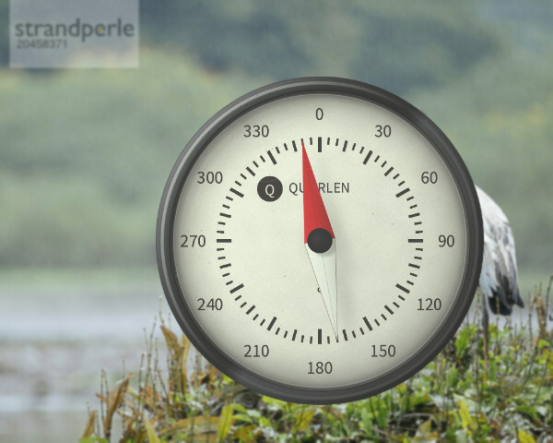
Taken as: 350,°
